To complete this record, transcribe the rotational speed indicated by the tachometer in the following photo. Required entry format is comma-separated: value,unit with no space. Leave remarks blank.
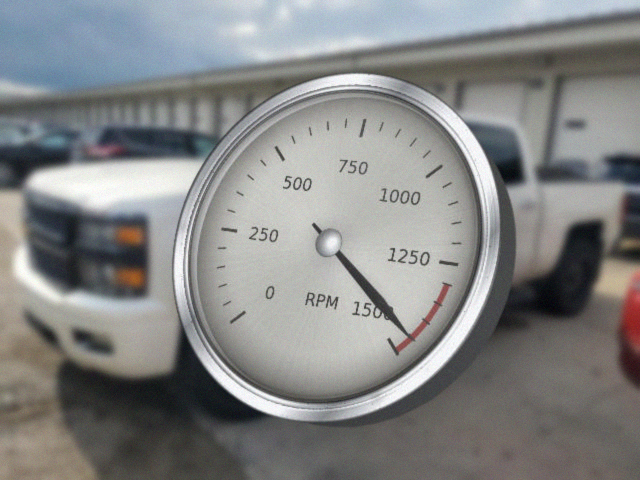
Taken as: 1450,rpm
